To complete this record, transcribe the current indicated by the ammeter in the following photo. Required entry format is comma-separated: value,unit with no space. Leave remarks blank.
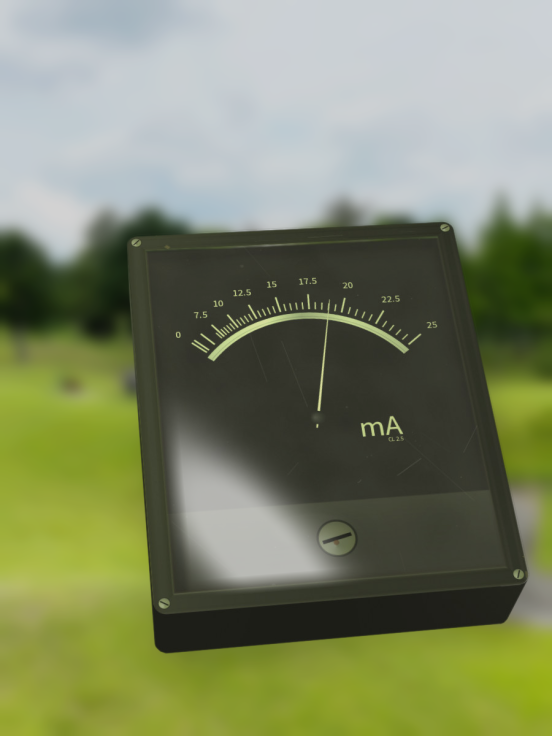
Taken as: 19,mA
